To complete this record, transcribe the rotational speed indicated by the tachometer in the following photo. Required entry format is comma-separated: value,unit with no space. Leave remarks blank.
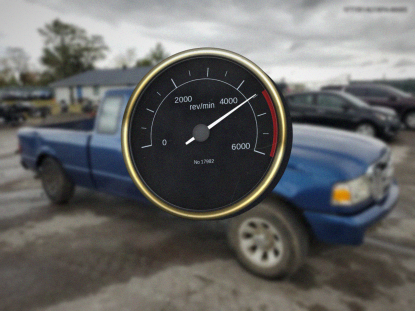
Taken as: 4500,rpm
